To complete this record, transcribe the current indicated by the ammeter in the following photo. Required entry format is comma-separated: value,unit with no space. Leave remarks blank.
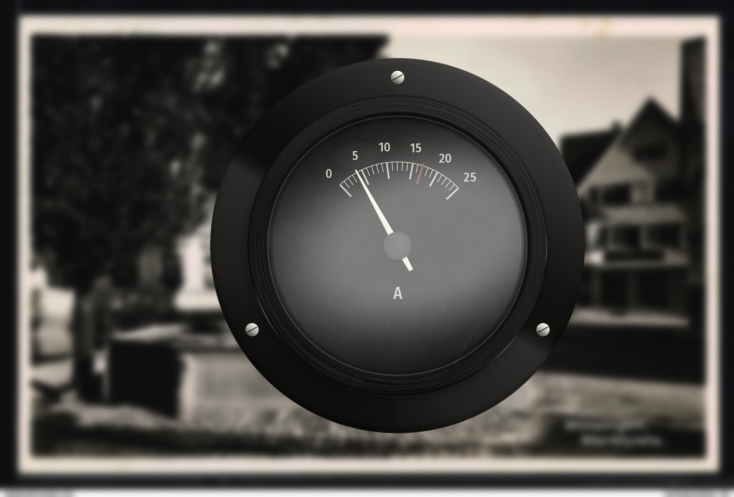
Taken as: 4,A
